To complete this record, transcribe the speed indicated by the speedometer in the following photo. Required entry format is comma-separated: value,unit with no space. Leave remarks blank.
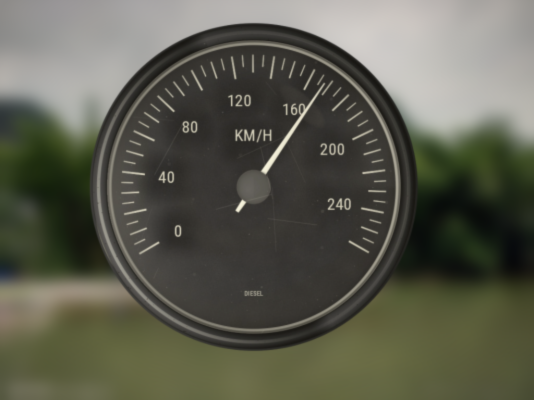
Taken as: 167.5,km/h
